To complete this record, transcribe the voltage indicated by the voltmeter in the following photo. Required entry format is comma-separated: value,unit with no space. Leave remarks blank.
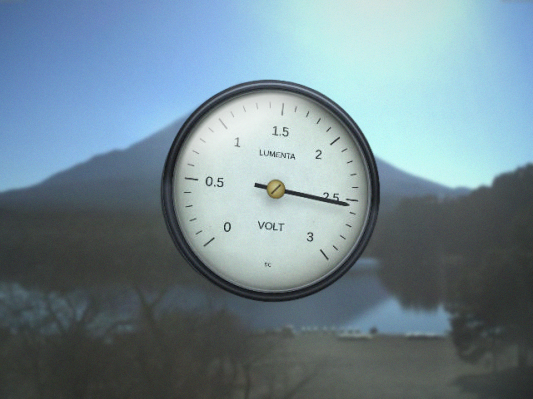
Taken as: 2.55,V
